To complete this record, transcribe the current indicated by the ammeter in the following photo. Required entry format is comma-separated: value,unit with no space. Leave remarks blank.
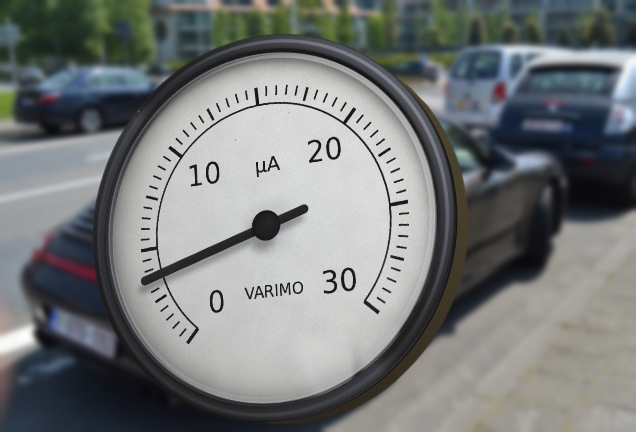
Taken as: 3.5,µA
